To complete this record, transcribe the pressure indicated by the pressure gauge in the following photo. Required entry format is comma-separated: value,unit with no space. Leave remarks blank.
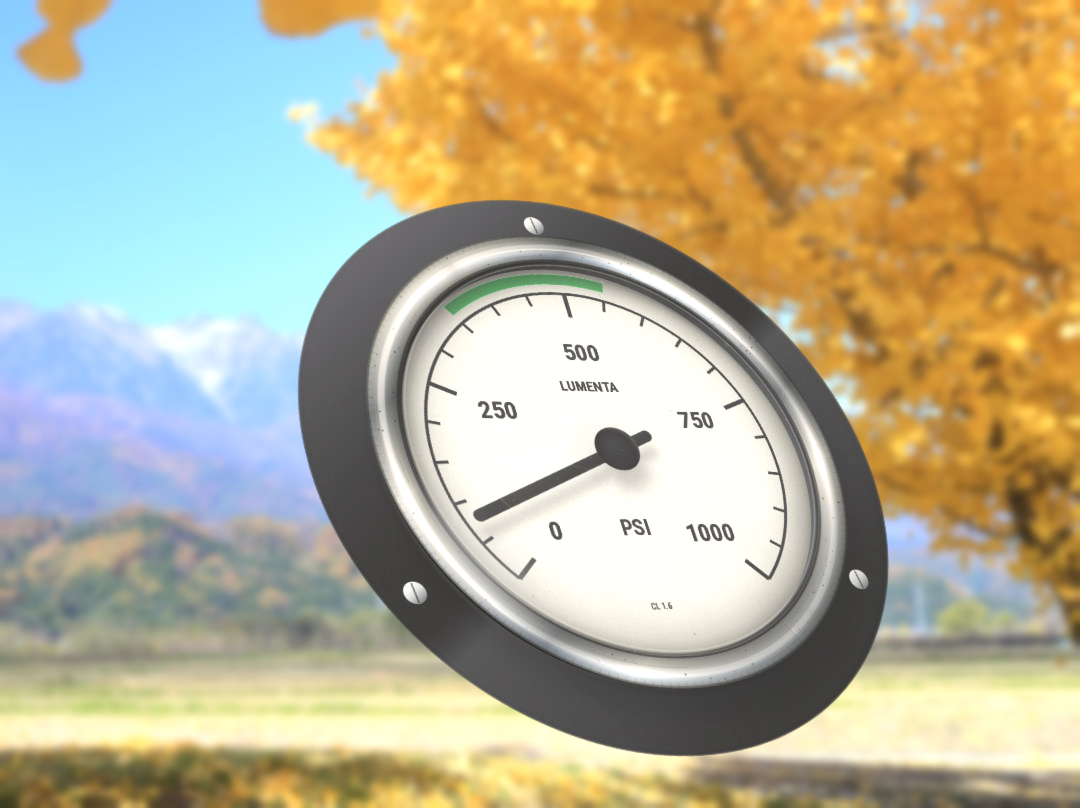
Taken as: 75,psi
